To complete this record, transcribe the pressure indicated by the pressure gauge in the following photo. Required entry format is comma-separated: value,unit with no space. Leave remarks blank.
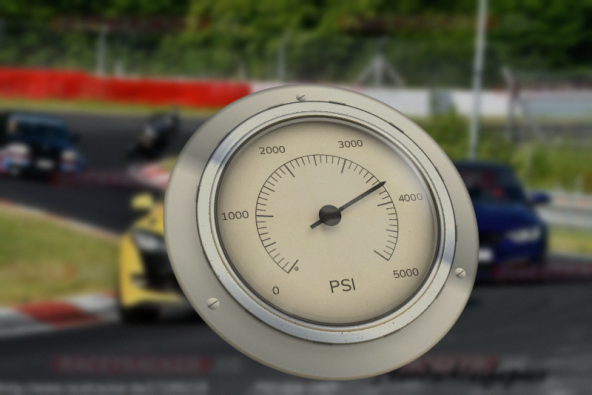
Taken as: 3700,psi
